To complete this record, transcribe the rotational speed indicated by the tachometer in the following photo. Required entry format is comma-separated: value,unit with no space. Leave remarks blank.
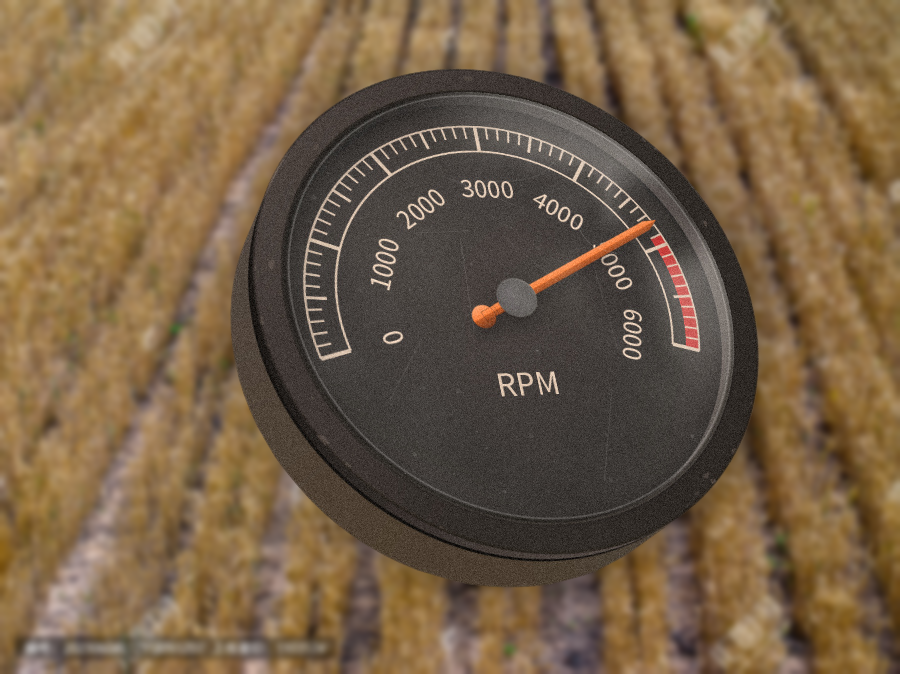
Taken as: 4800,rpm
